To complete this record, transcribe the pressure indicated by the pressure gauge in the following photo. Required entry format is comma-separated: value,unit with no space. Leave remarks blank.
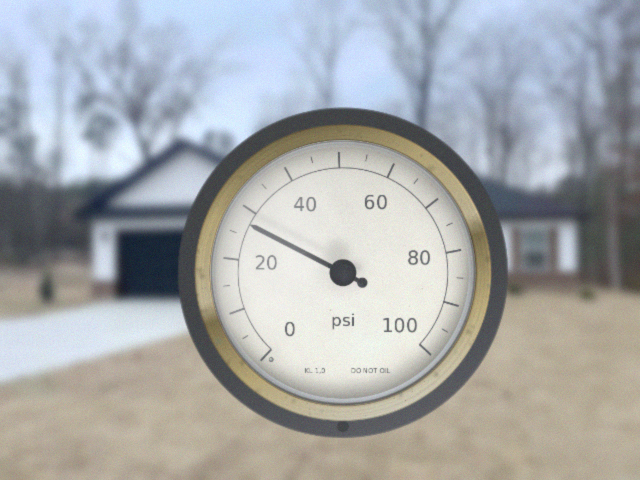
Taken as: 27.5,psi
